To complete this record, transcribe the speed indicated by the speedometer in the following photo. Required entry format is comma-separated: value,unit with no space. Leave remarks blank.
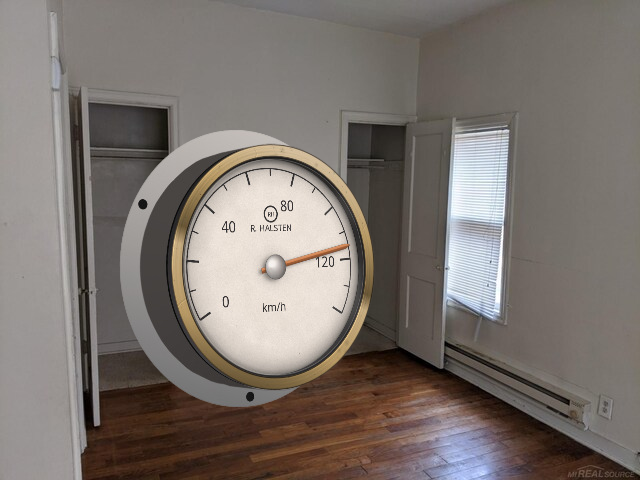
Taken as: 115,km/h
